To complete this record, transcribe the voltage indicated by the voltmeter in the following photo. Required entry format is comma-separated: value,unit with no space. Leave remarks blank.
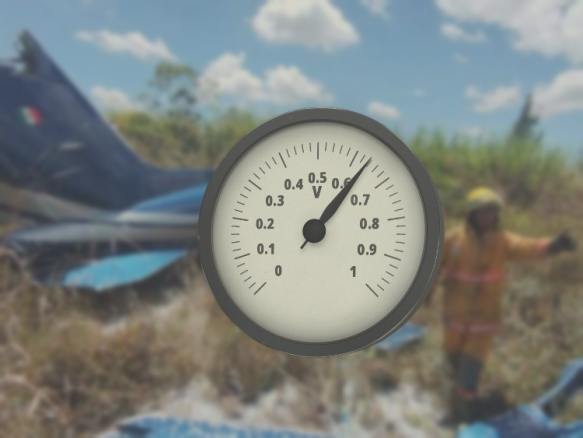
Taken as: 0.64,V
